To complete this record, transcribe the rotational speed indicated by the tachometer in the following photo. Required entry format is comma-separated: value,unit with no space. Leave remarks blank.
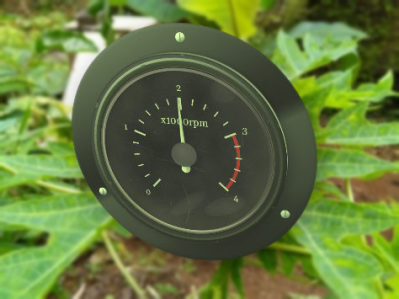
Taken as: 2000,rpm
